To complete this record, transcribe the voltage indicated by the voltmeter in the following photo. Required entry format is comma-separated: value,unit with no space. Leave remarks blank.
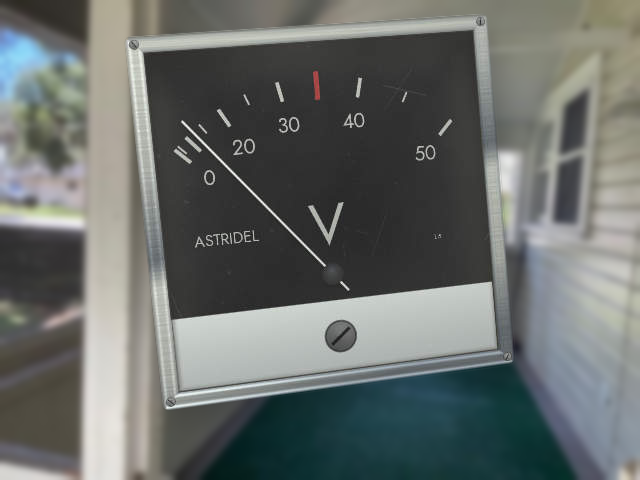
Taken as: 12.5,V
